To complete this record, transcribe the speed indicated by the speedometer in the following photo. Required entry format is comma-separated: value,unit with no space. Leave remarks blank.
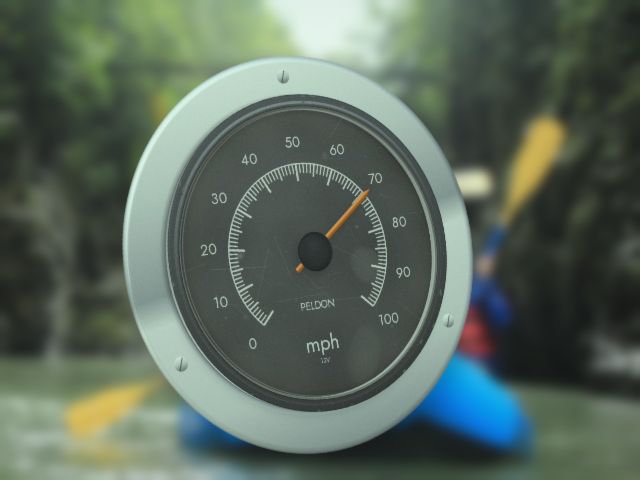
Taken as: 70,mph
